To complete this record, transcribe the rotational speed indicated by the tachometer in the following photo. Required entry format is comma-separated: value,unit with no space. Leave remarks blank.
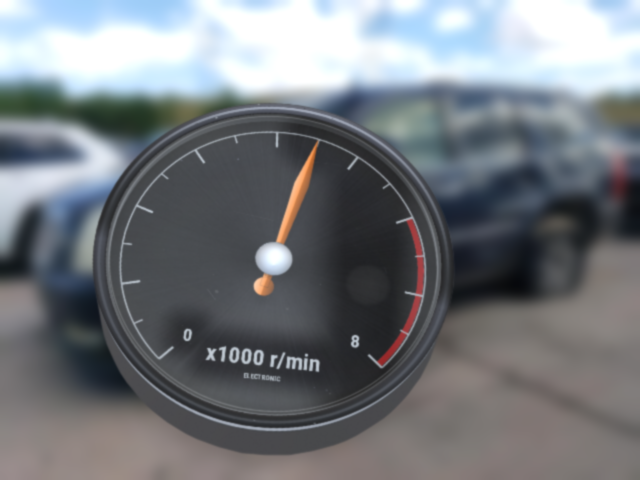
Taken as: 4500,rpm
